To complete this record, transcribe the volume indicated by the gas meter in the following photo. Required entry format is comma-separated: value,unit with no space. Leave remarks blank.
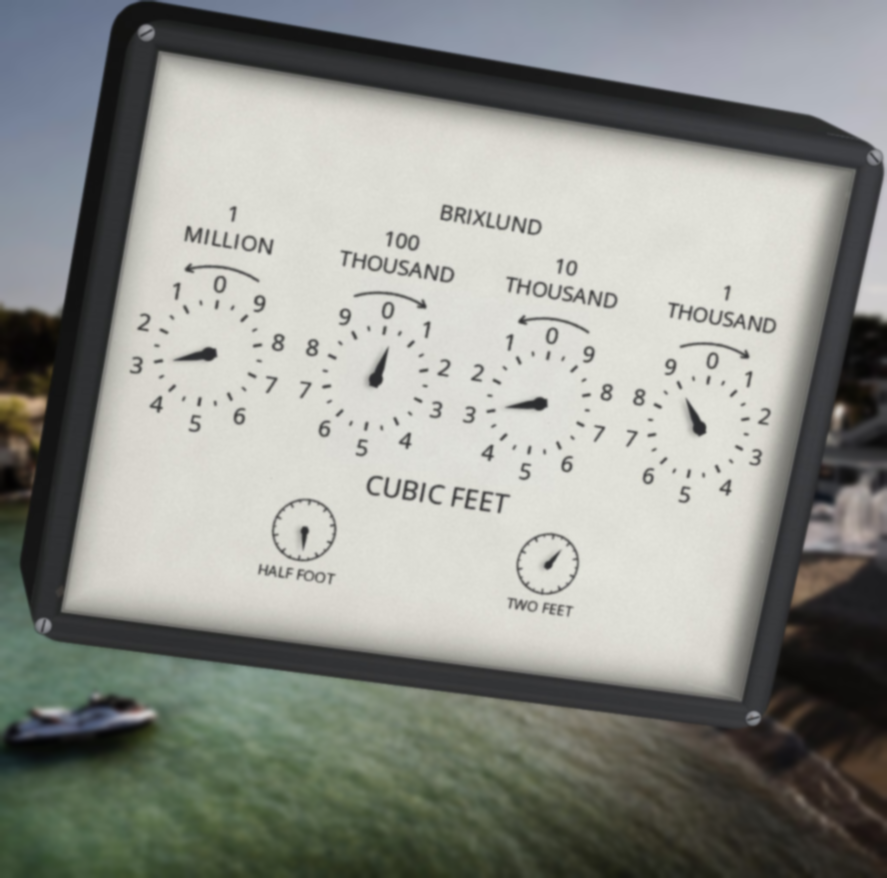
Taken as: 302900,ft³
